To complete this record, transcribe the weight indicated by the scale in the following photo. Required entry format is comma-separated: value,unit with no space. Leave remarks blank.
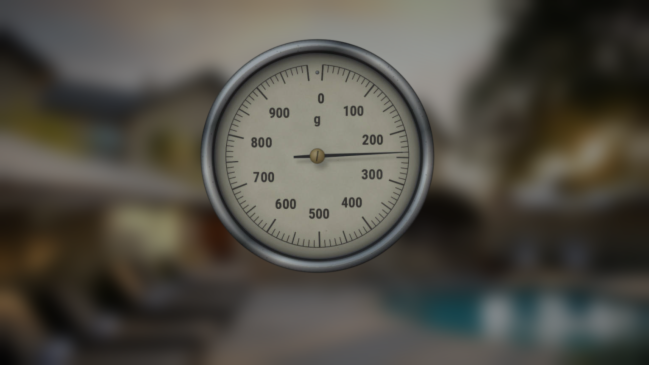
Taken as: 240,g
